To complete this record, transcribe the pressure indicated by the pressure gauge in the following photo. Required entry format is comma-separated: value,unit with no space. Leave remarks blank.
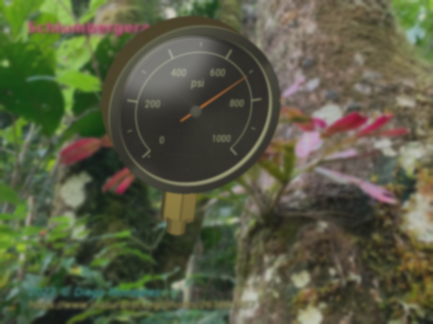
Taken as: 700,psi
